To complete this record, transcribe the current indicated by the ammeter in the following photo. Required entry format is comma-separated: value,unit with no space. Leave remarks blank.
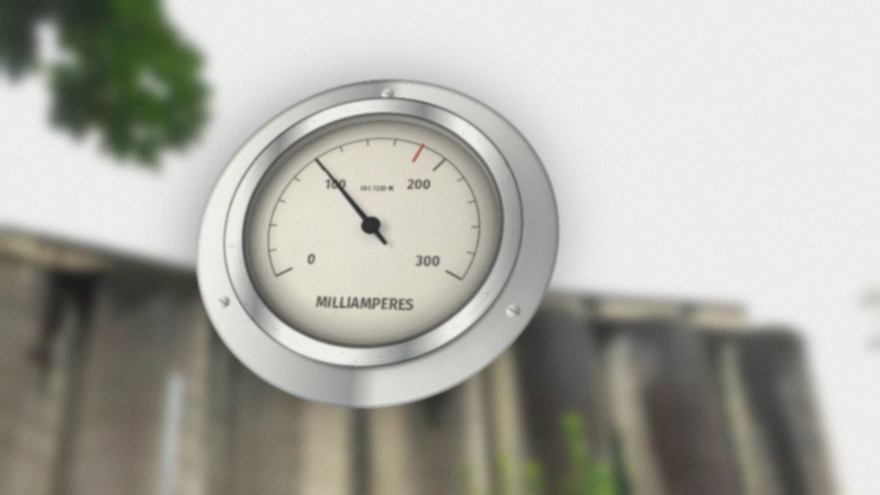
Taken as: 100,mA
